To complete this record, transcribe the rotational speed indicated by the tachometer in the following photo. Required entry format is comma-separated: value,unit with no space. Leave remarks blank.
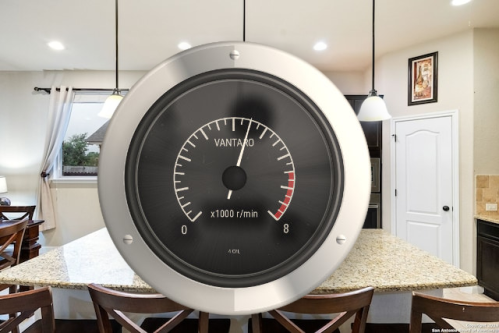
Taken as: 4500,rpm
